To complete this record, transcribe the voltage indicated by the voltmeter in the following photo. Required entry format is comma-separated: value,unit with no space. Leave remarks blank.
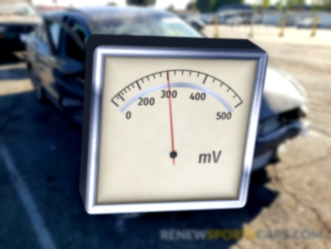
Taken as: 300,mV
